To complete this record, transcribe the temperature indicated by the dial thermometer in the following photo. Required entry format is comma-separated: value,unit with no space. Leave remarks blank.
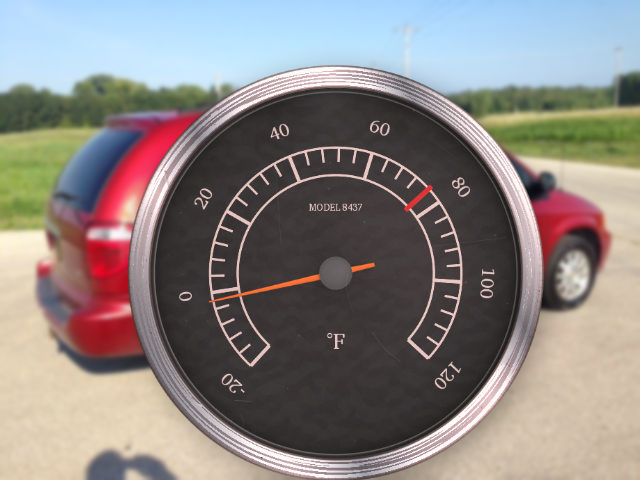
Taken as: -2,°F
